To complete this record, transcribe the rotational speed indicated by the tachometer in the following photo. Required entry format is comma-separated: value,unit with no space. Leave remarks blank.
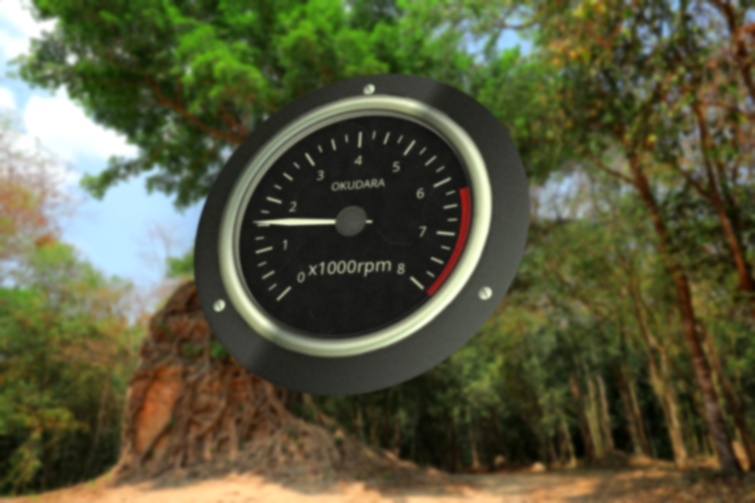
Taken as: 1500,rpm
